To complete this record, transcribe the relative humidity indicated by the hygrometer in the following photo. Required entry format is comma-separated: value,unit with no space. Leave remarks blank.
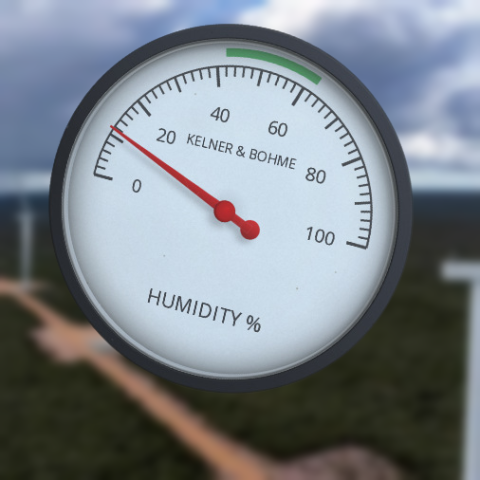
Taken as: 12,%
